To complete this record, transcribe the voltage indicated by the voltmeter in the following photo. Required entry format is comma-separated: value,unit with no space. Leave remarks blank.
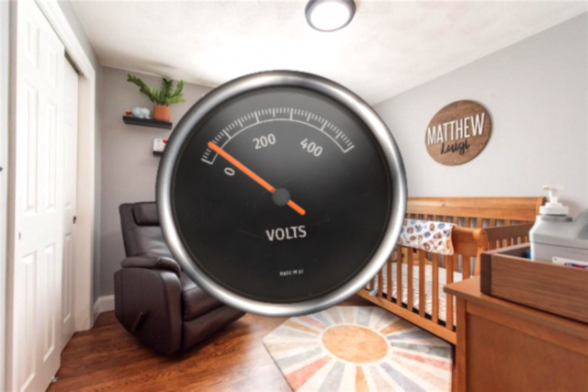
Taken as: 50,V
